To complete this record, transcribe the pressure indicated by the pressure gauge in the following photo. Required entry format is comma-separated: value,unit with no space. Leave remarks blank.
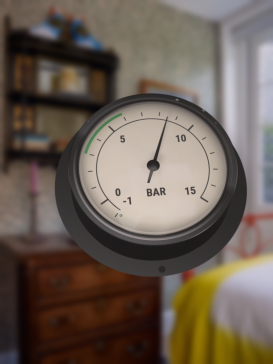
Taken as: 8.5,bar
